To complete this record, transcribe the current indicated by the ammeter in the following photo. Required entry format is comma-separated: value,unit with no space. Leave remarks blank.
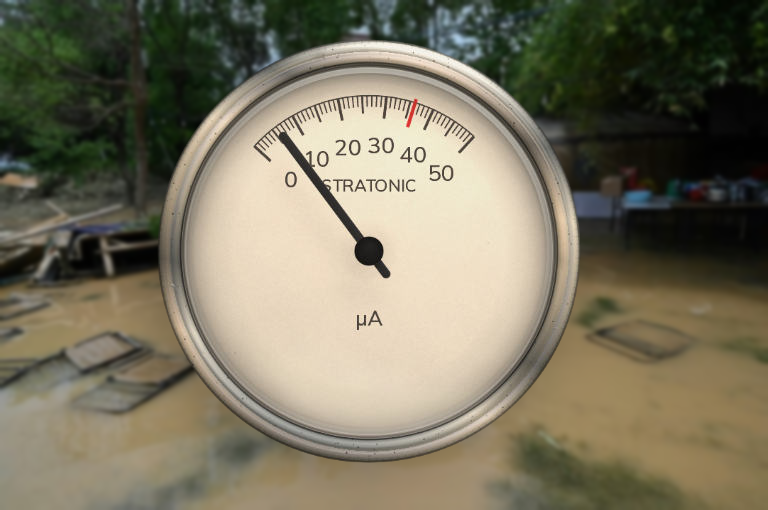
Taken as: 6,µA
